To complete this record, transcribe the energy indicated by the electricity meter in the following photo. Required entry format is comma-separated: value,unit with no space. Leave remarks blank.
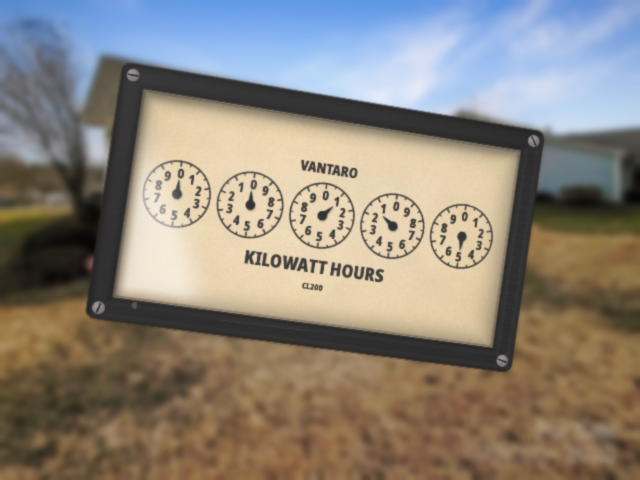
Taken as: 115,kWh
